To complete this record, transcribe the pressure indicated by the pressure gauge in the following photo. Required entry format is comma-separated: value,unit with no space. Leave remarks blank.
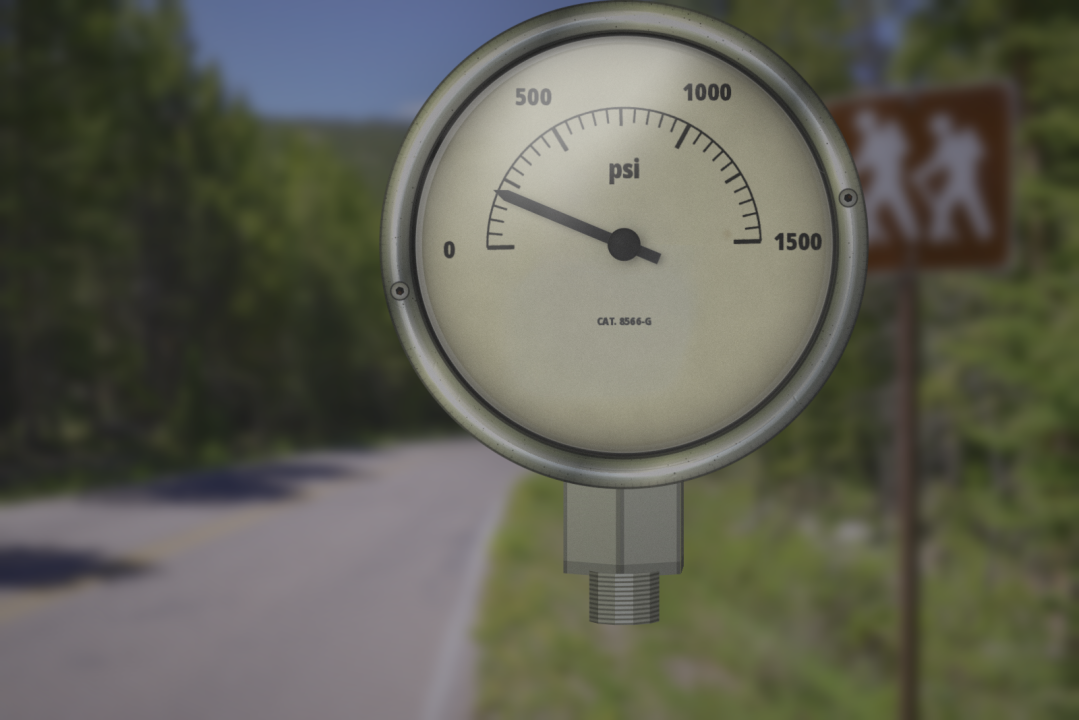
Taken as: 200,psi
